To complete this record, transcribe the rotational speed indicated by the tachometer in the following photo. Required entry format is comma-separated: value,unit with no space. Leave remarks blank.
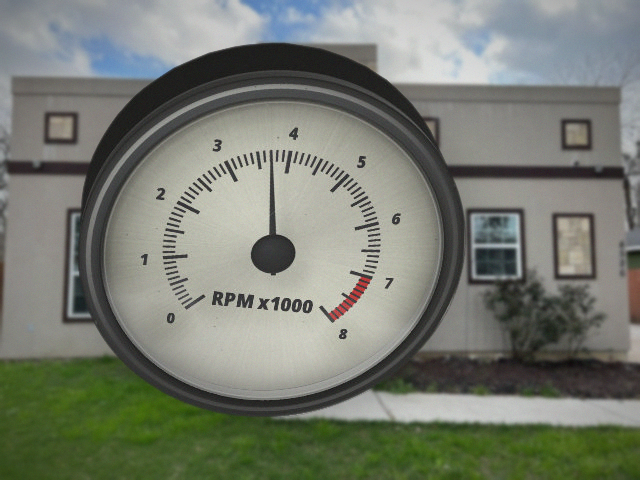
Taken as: 3700,rpm
